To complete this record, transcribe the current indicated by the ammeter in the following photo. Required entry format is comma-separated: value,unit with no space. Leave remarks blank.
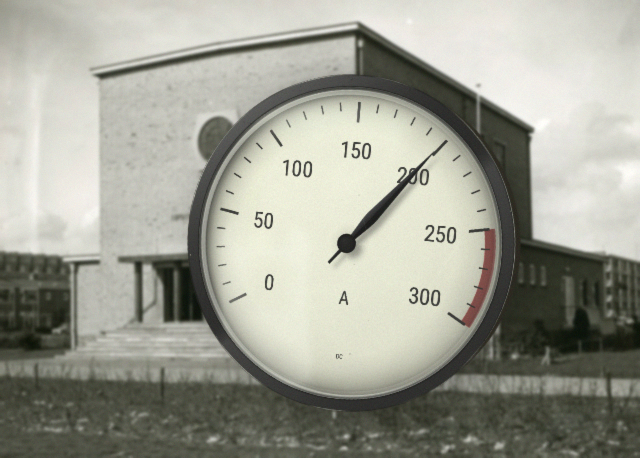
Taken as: 200,A
